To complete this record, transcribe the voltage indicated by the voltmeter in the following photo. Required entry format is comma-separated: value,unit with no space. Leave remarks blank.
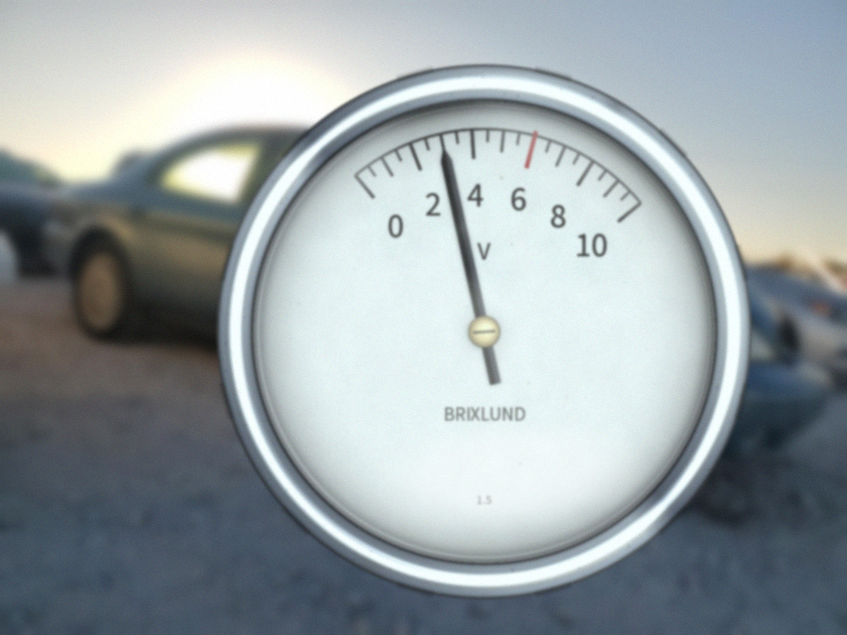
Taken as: 3,V
